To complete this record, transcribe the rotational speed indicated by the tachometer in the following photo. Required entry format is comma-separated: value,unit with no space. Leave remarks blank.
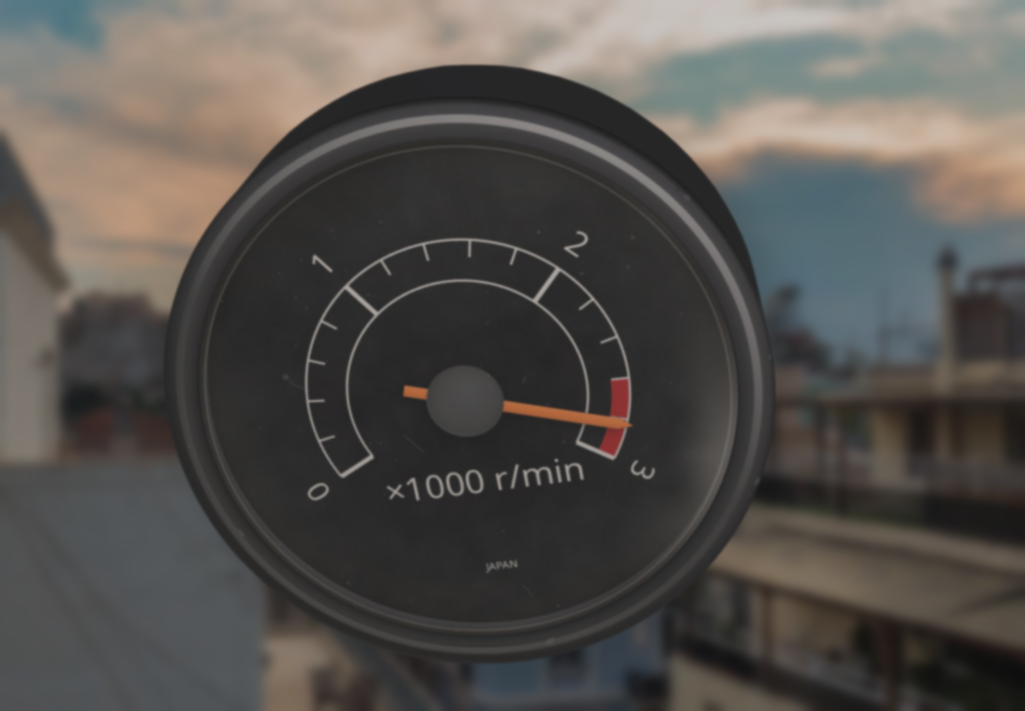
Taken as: 2800,rpm
